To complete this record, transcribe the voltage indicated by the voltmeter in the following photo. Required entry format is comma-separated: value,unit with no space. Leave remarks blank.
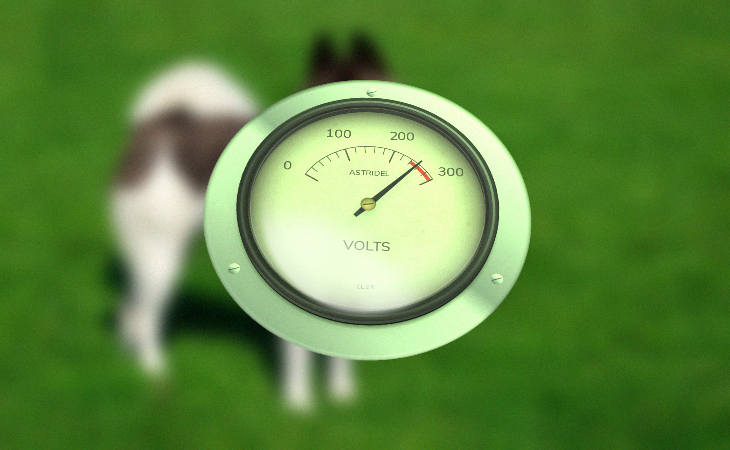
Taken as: 260,V
